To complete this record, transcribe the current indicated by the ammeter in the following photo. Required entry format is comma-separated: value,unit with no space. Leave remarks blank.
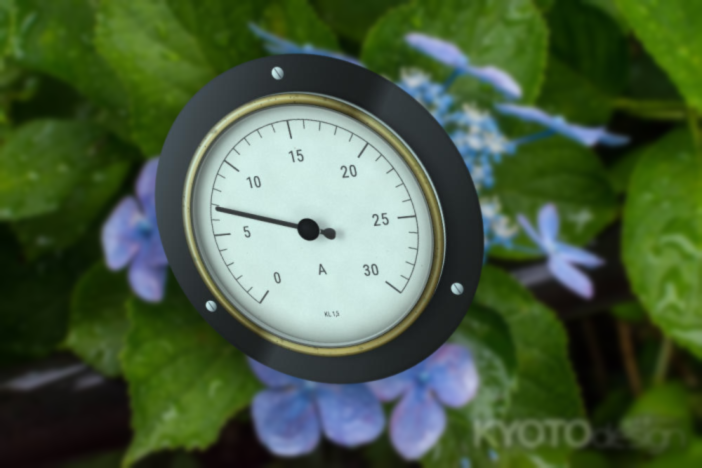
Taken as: 7,A
